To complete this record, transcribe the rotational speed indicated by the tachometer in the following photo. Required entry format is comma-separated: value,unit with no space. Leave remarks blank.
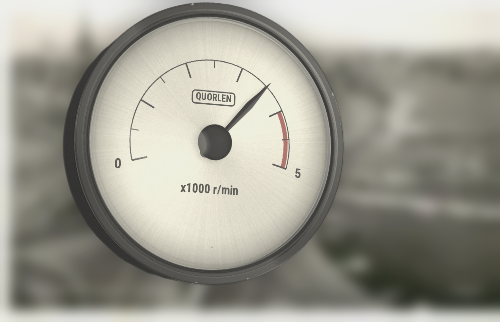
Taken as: 3500,rpm
